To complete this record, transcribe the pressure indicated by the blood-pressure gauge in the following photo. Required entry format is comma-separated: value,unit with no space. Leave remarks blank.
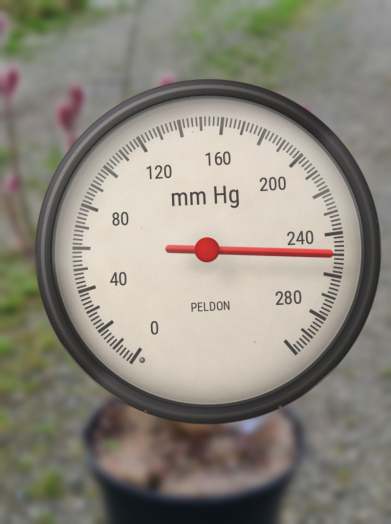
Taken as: 250,mmHg
